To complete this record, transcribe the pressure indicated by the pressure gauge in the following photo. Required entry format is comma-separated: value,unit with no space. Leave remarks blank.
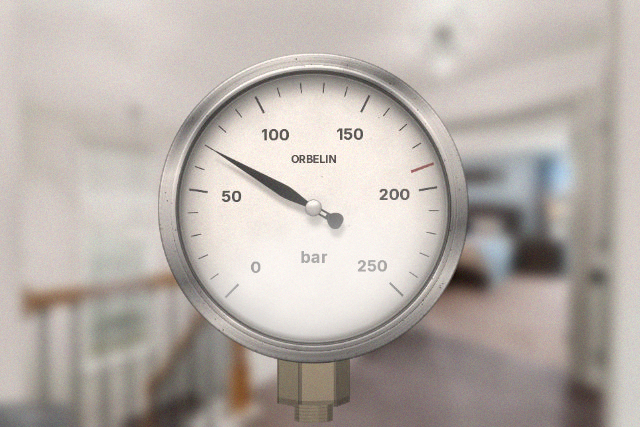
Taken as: 70,bar
